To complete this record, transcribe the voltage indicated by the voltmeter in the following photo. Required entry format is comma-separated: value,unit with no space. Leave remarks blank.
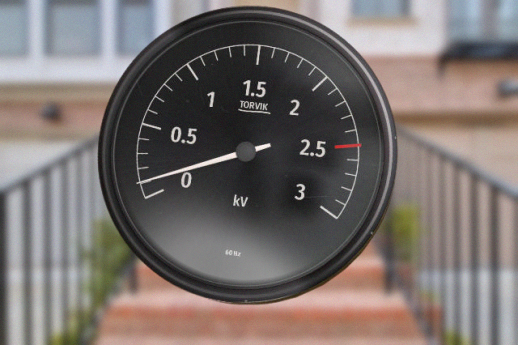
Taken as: 0.1,kV
